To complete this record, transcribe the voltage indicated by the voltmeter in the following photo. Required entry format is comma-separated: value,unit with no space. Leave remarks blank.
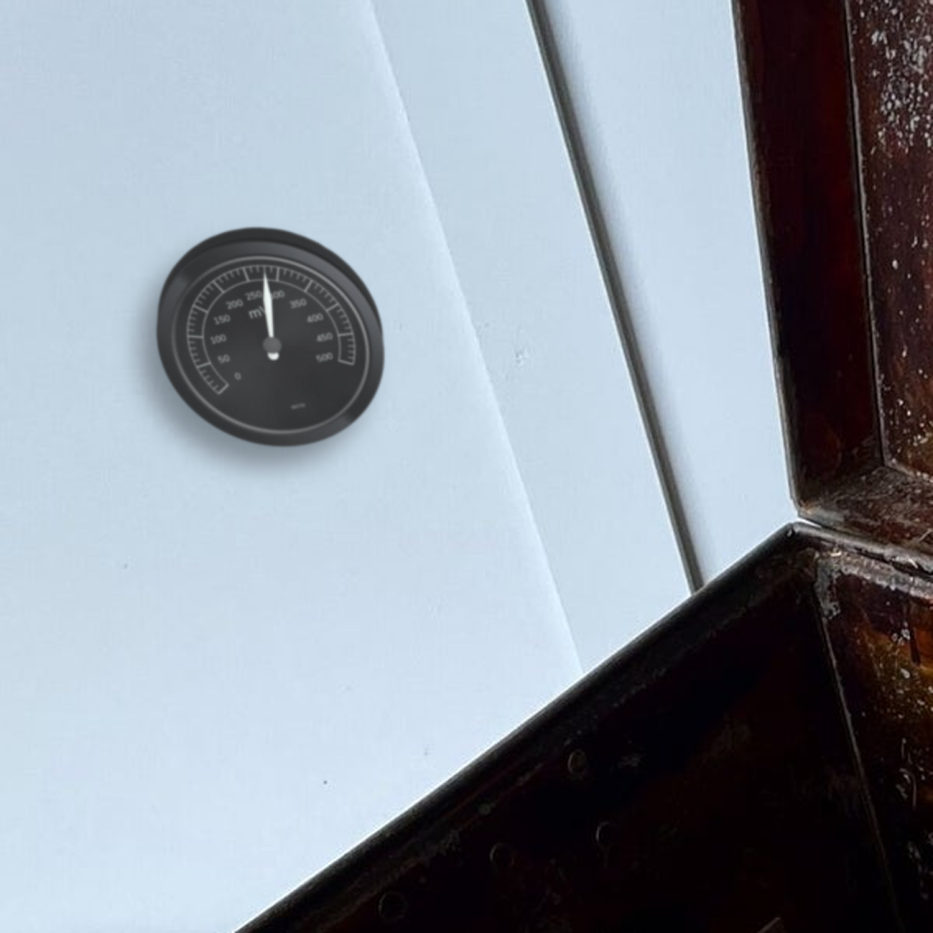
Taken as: 280,mV
